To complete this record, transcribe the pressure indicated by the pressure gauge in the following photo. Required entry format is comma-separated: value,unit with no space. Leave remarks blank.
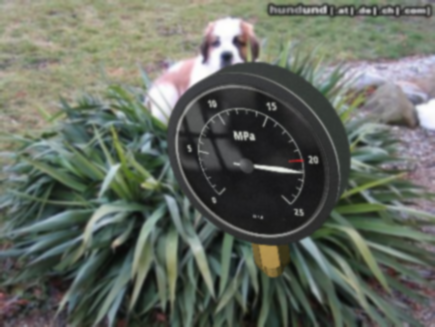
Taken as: 21,MPa
